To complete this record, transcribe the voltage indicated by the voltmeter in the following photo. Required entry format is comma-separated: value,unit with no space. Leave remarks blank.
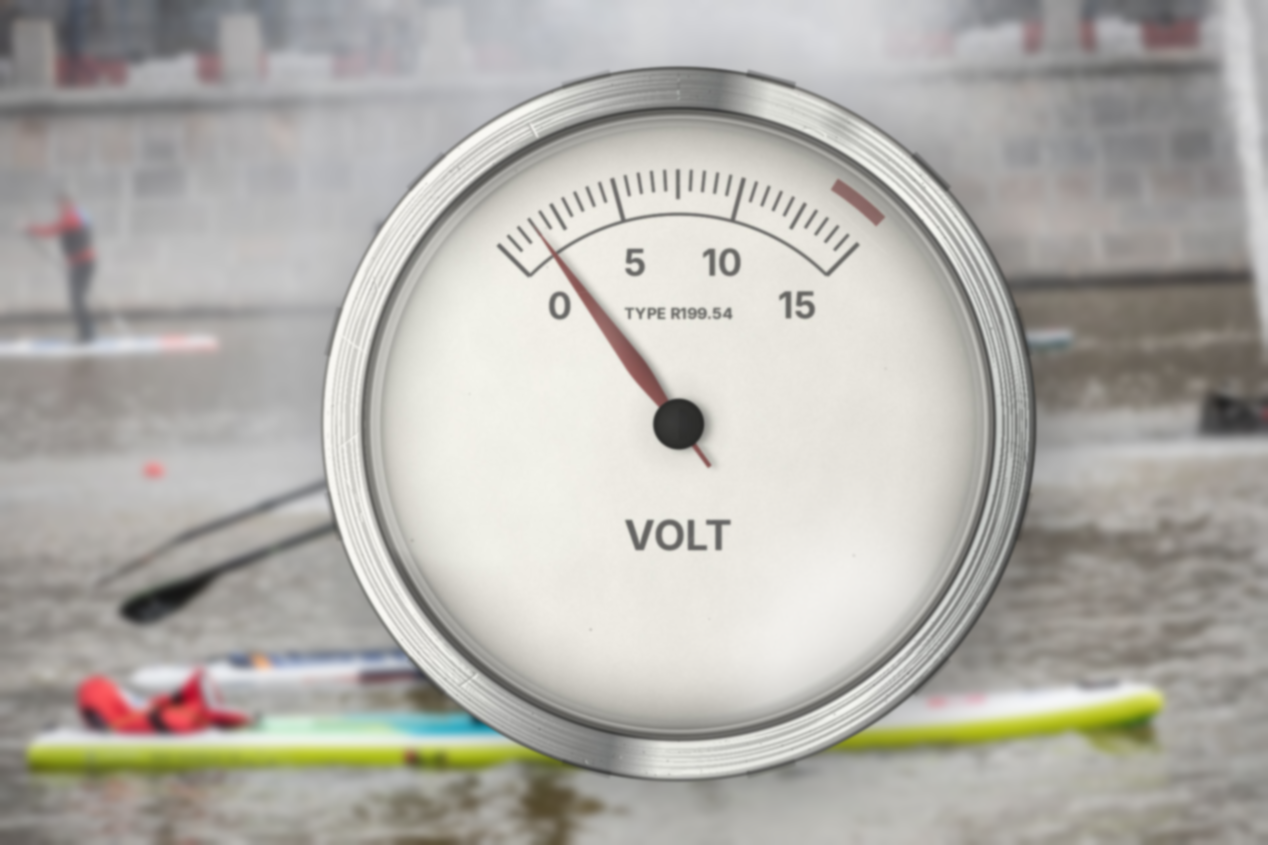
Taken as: 1.5,V
